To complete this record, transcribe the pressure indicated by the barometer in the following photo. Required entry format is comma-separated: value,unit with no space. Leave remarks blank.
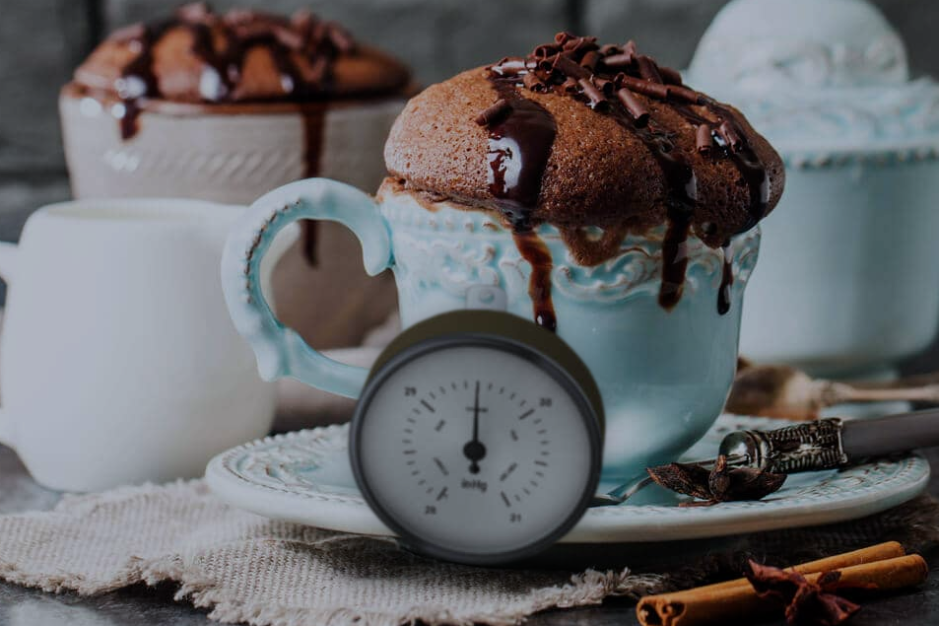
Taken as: 29.5,inHg
